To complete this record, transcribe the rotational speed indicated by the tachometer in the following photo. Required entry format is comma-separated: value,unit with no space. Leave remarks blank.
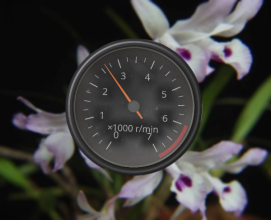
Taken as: 2625,rpm
